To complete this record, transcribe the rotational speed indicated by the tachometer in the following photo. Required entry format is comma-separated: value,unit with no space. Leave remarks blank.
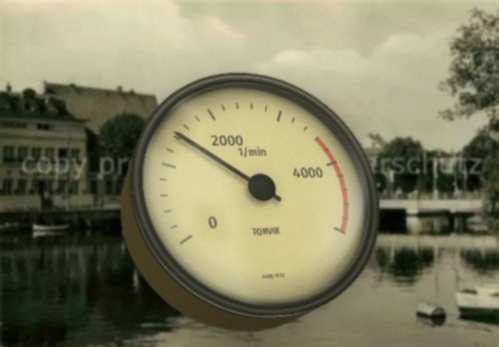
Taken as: 1400,rpm
